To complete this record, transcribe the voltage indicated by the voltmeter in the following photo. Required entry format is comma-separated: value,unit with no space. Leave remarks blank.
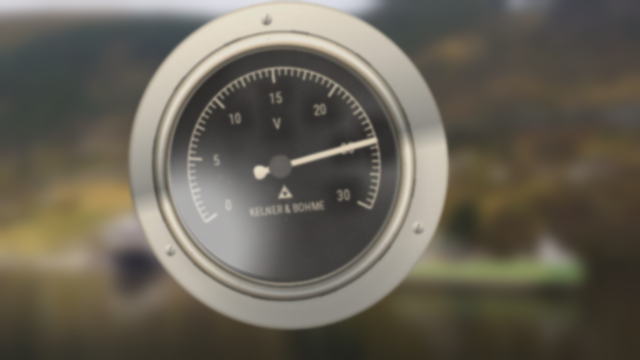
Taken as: 25,V
